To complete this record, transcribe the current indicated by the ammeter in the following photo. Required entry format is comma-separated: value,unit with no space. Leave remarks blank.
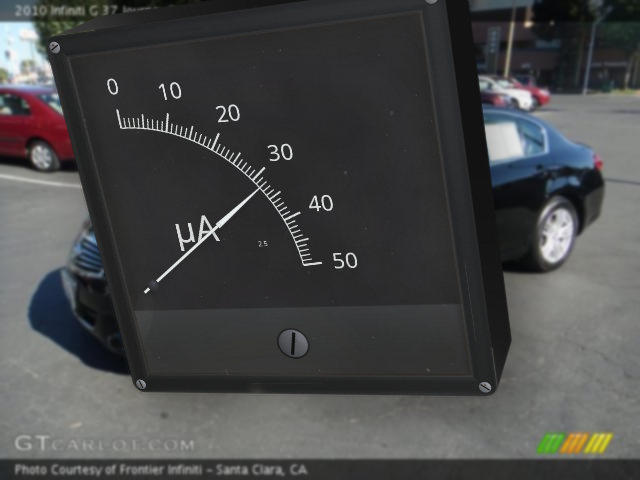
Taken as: 32,µA
